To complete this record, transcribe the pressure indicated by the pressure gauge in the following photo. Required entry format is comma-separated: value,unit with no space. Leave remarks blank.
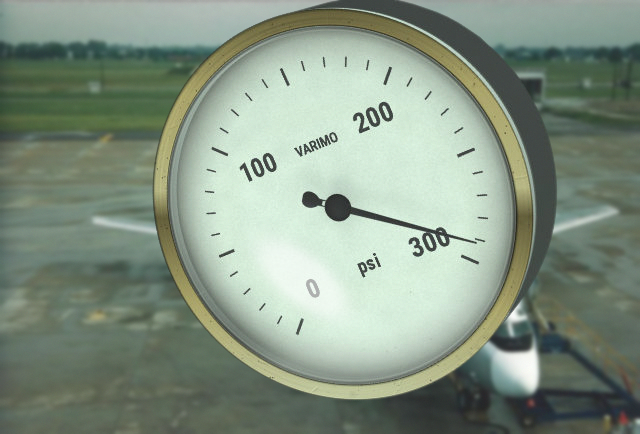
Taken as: 290,psi
